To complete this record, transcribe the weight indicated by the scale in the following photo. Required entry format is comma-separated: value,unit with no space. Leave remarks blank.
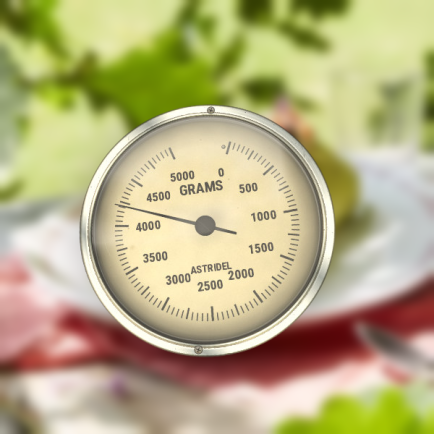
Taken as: 4200,g
